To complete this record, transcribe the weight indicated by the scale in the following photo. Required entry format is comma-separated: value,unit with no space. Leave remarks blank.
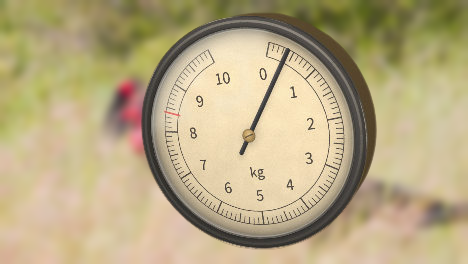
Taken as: 0.4,kg
